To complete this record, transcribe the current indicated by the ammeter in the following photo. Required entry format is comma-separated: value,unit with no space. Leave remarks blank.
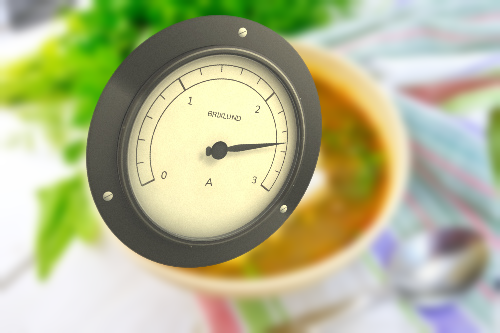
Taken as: 2.5,A
